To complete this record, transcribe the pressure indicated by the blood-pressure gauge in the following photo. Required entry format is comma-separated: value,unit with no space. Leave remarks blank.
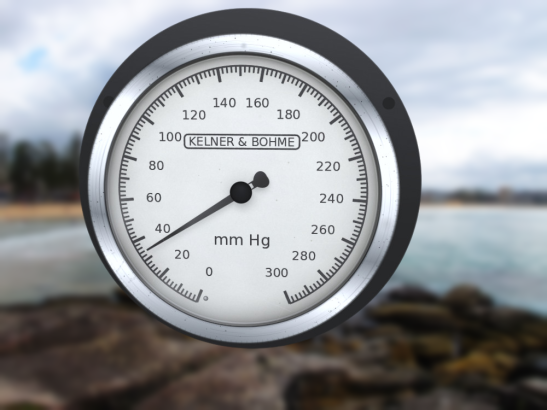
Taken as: 34,mmHg
